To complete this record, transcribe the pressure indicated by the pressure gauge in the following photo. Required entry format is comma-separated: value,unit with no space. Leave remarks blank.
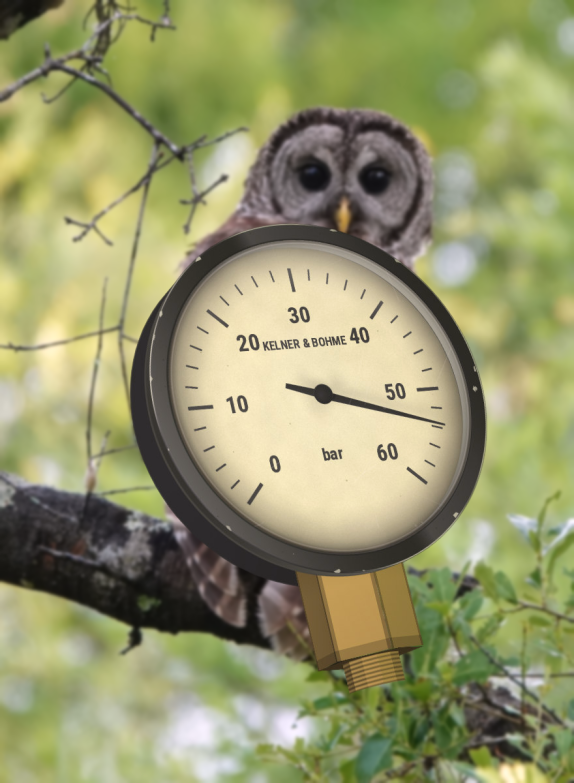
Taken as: 54,bar
